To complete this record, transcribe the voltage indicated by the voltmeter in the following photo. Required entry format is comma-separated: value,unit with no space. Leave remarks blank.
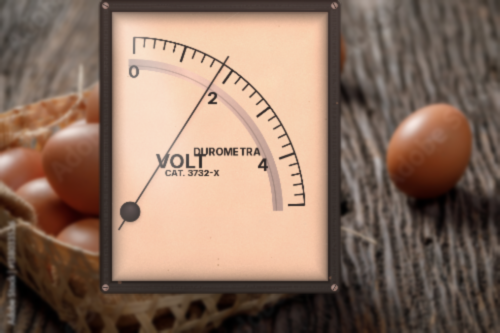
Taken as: 1.8,V
